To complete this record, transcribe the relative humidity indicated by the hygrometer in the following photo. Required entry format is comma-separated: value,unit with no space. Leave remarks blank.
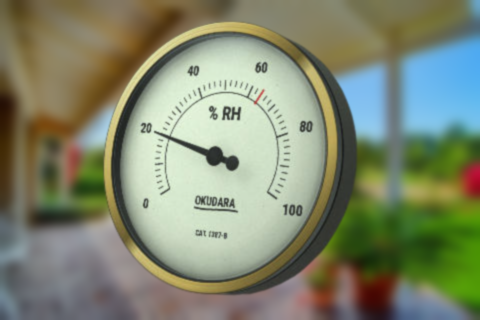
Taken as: 20,%
